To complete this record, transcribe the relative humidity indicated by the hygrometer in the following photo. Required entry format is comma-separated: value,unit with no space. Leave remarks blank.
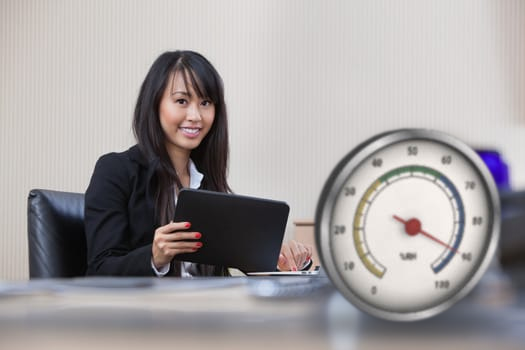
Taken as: 90,%
